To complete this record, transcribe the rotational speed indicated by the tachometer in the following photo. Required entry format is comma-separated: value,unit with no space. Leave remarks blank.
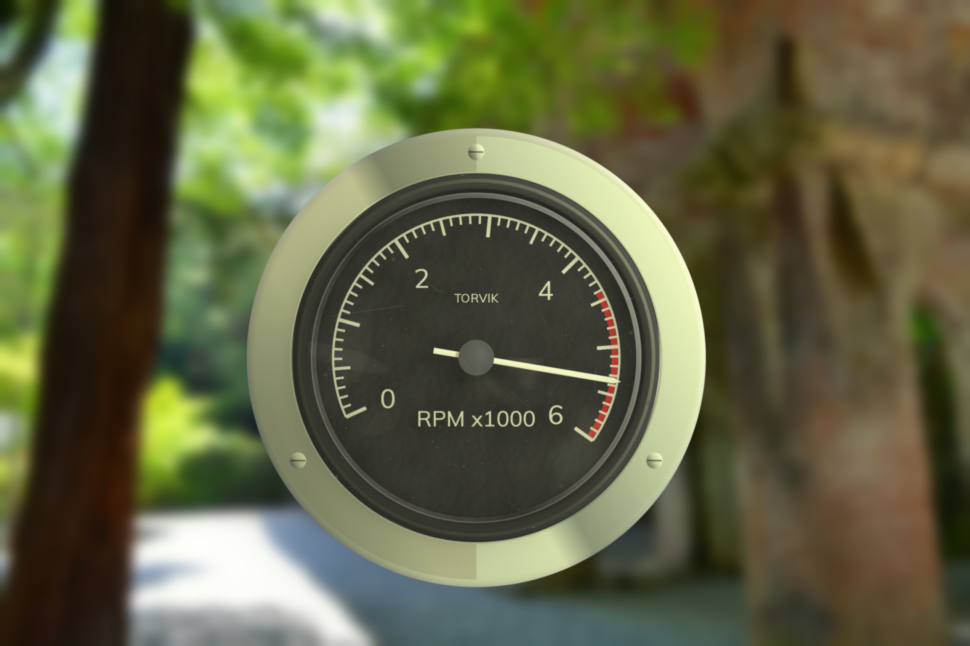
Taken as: 5350,rpm
